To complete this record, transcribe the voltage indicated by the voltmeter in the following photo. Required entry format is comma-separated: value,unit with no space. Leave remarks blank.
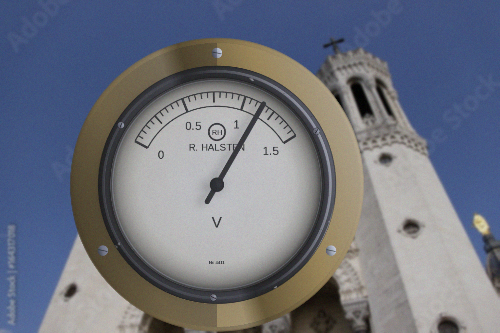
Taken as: 1.15,V
